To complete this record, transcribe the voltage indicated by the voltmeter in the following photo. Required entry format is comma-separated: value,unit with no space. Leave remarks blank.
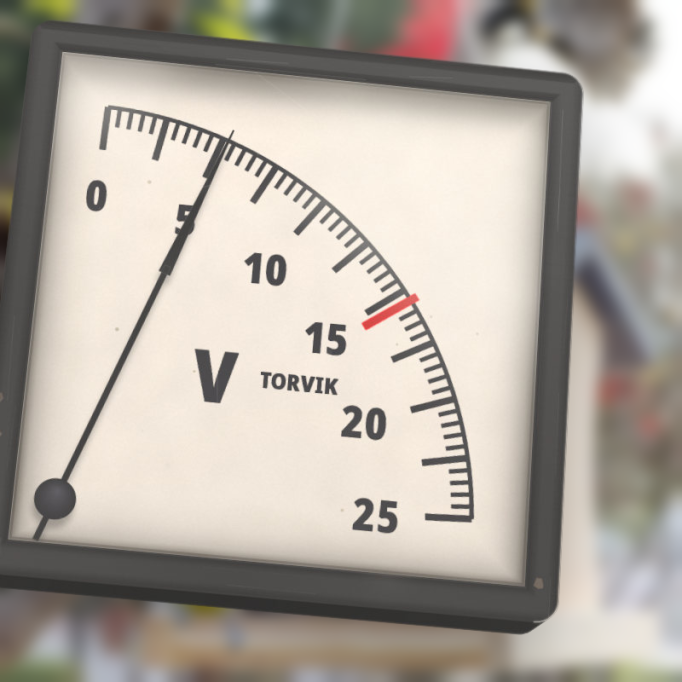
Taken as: 5.25,V
